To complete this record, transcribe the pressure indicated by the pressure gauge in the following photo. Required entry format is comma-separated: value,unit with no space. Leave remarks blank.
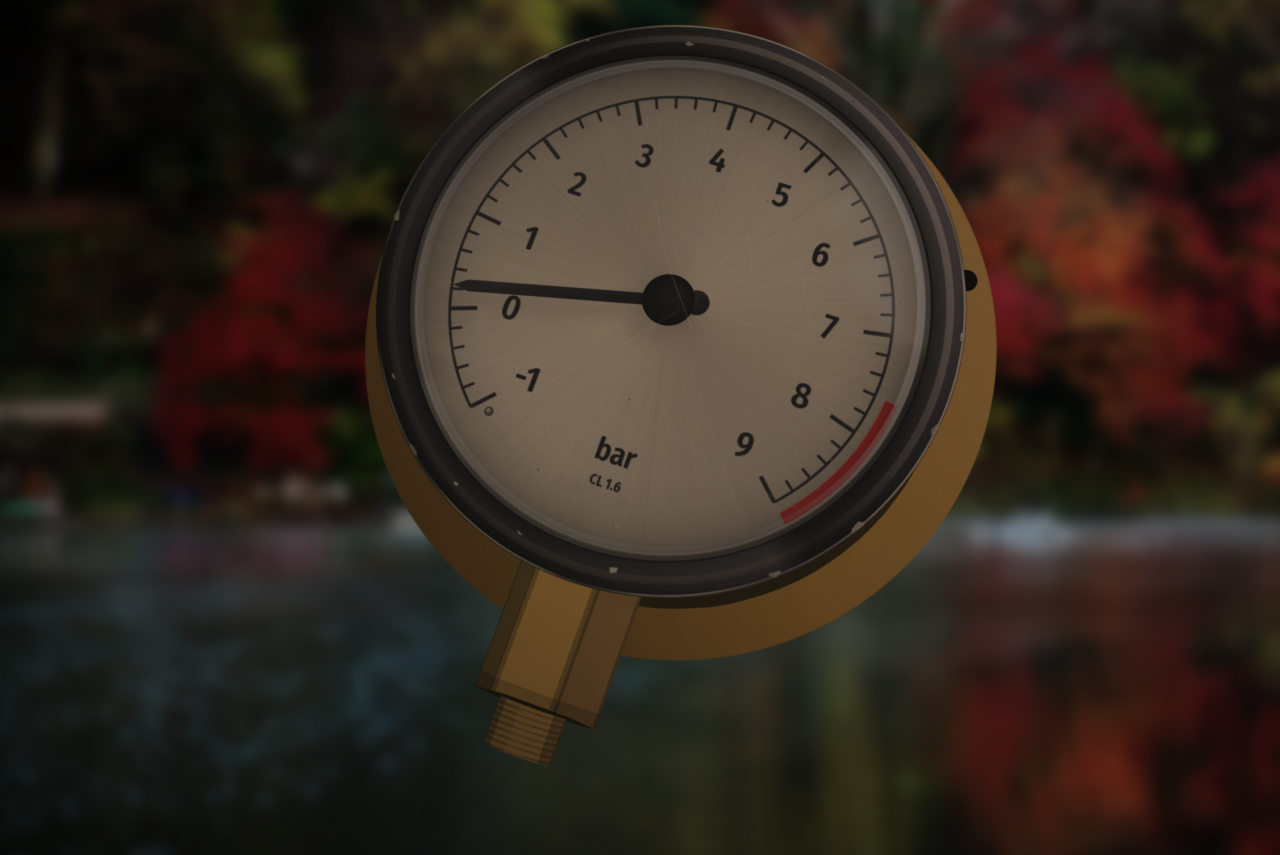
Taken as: 0.2,bar
